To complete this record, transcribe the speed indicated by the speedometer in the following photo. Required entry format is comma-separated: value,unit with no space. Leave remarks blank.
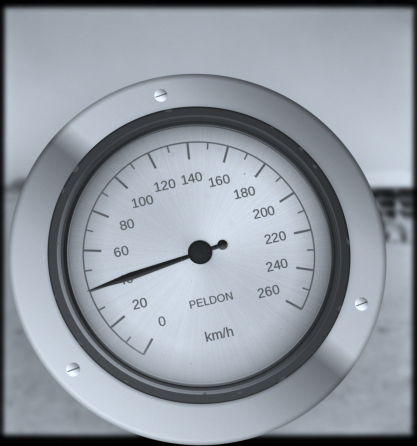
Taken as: 40,km/h
